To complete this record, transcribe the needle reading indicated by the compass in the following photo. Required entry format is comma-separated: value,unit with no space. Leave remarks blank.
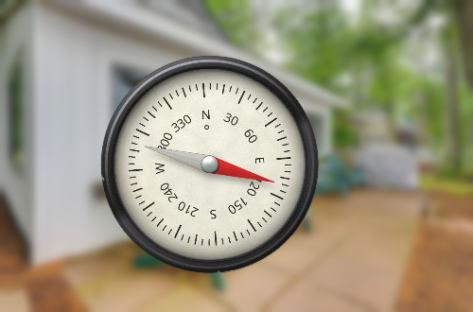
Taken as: 110,°
